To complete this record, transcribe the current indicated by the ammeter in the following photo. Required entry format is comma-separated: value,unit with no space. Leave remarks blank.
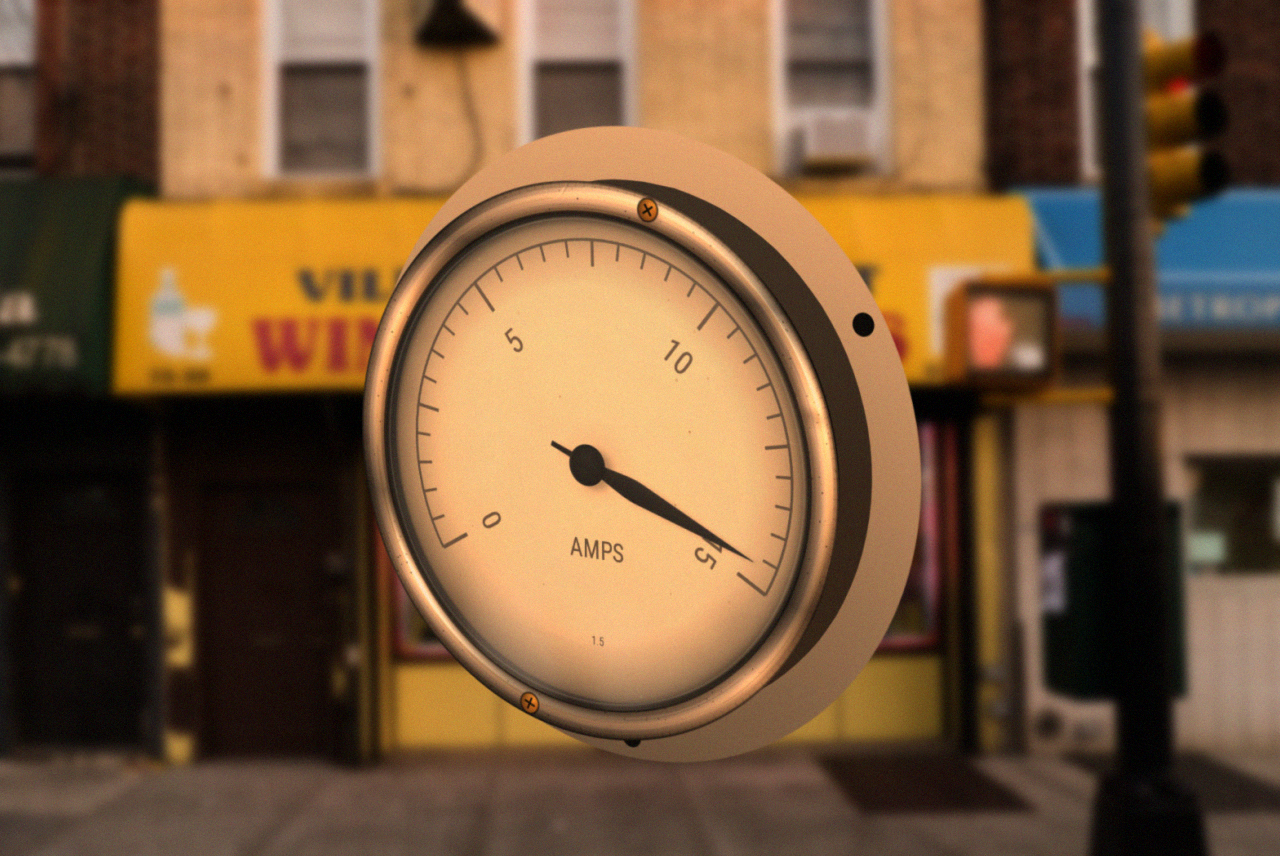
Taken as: 14.5,A
